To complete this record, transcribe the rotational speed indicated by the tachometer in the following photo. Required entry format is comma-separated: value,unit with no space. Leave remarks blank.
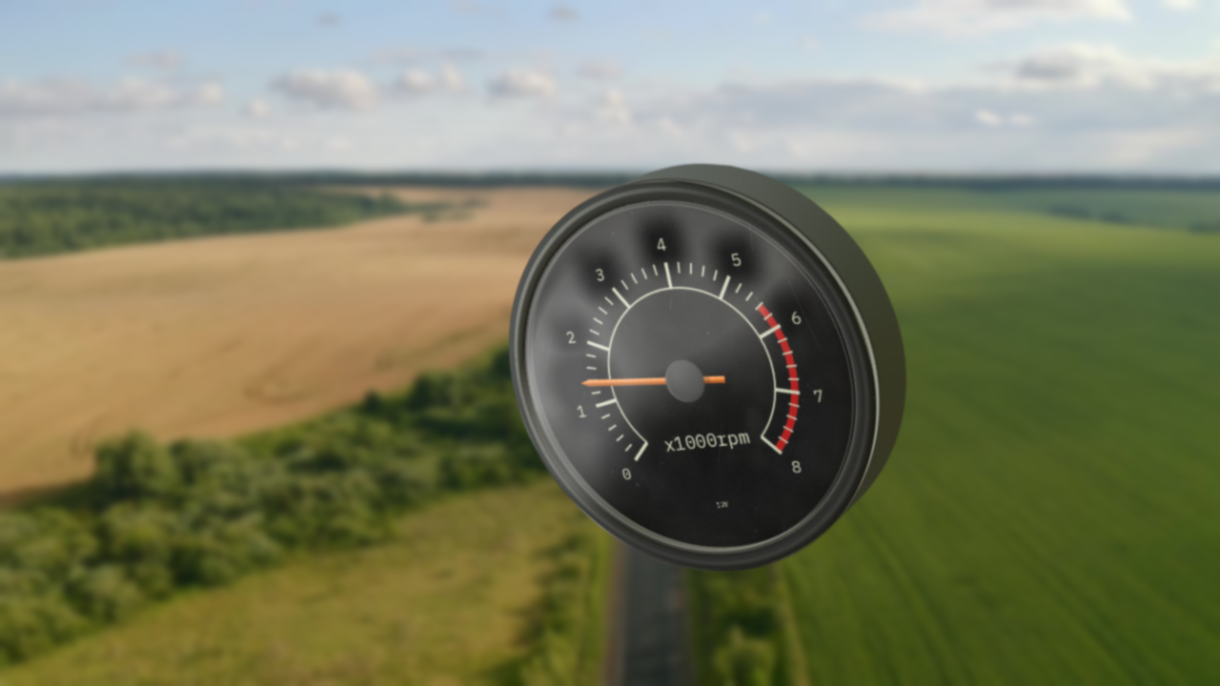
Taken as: 1400,rpm
